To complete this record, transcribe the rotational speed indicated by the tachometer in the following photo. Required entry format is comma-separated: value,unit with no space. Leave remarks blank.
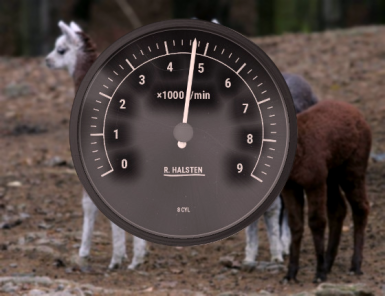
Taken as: 4700,rpm
